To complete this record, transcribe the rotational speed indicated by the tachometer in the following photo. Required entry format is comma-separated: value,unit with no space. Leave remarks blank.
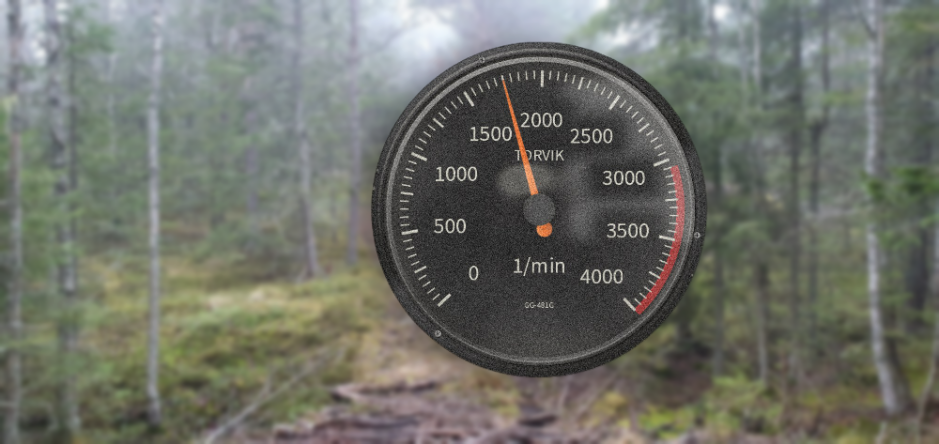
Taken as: 1750,rpm
